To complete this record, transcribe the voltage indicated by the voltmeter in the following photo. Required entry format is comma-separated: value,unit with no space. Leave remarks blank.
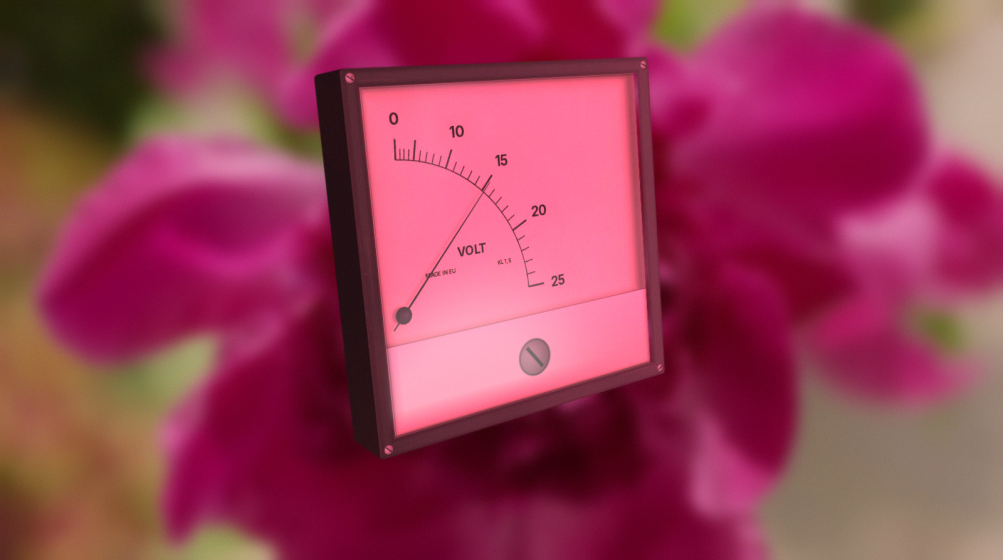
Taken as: 15,V
